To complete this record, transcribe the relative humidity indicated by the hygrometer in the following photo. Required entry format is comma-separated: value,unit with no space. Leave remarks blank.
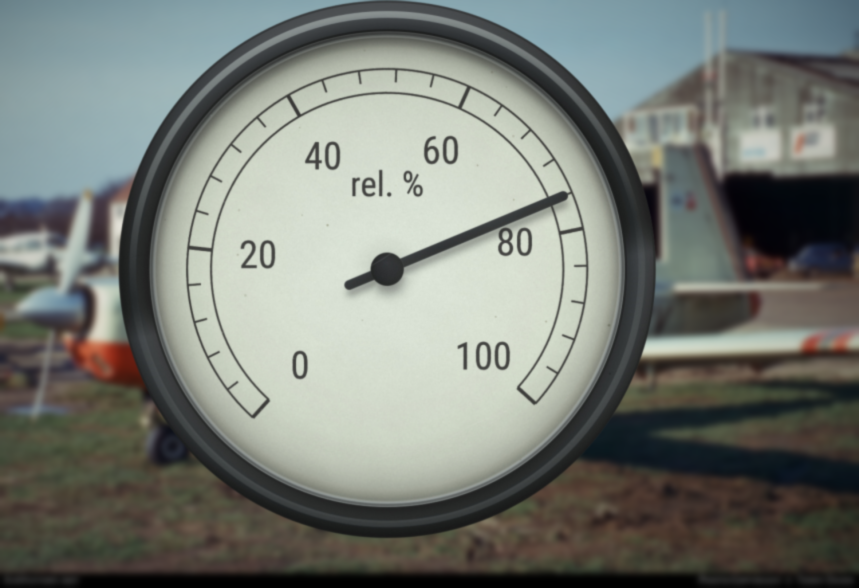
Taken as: 76,%
